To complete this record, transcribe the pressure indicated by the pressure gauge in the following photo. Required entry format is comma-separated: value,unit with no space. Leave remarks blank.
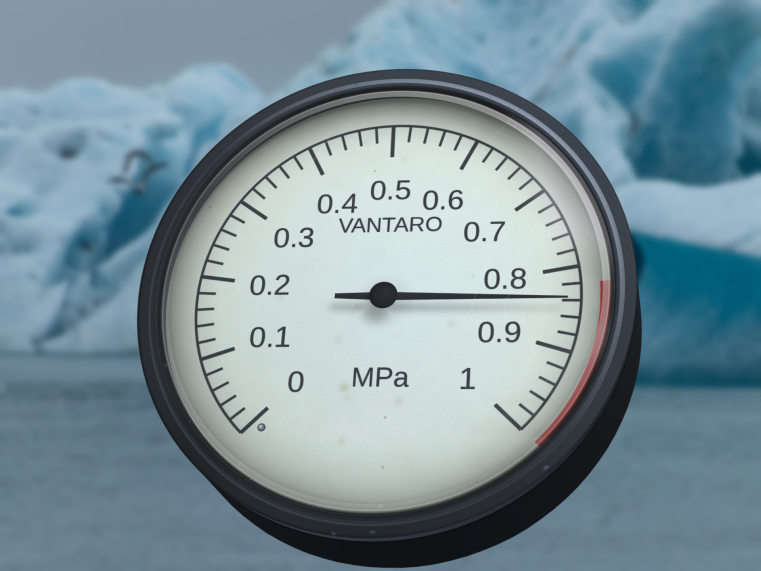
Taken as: 0.84,MPa
